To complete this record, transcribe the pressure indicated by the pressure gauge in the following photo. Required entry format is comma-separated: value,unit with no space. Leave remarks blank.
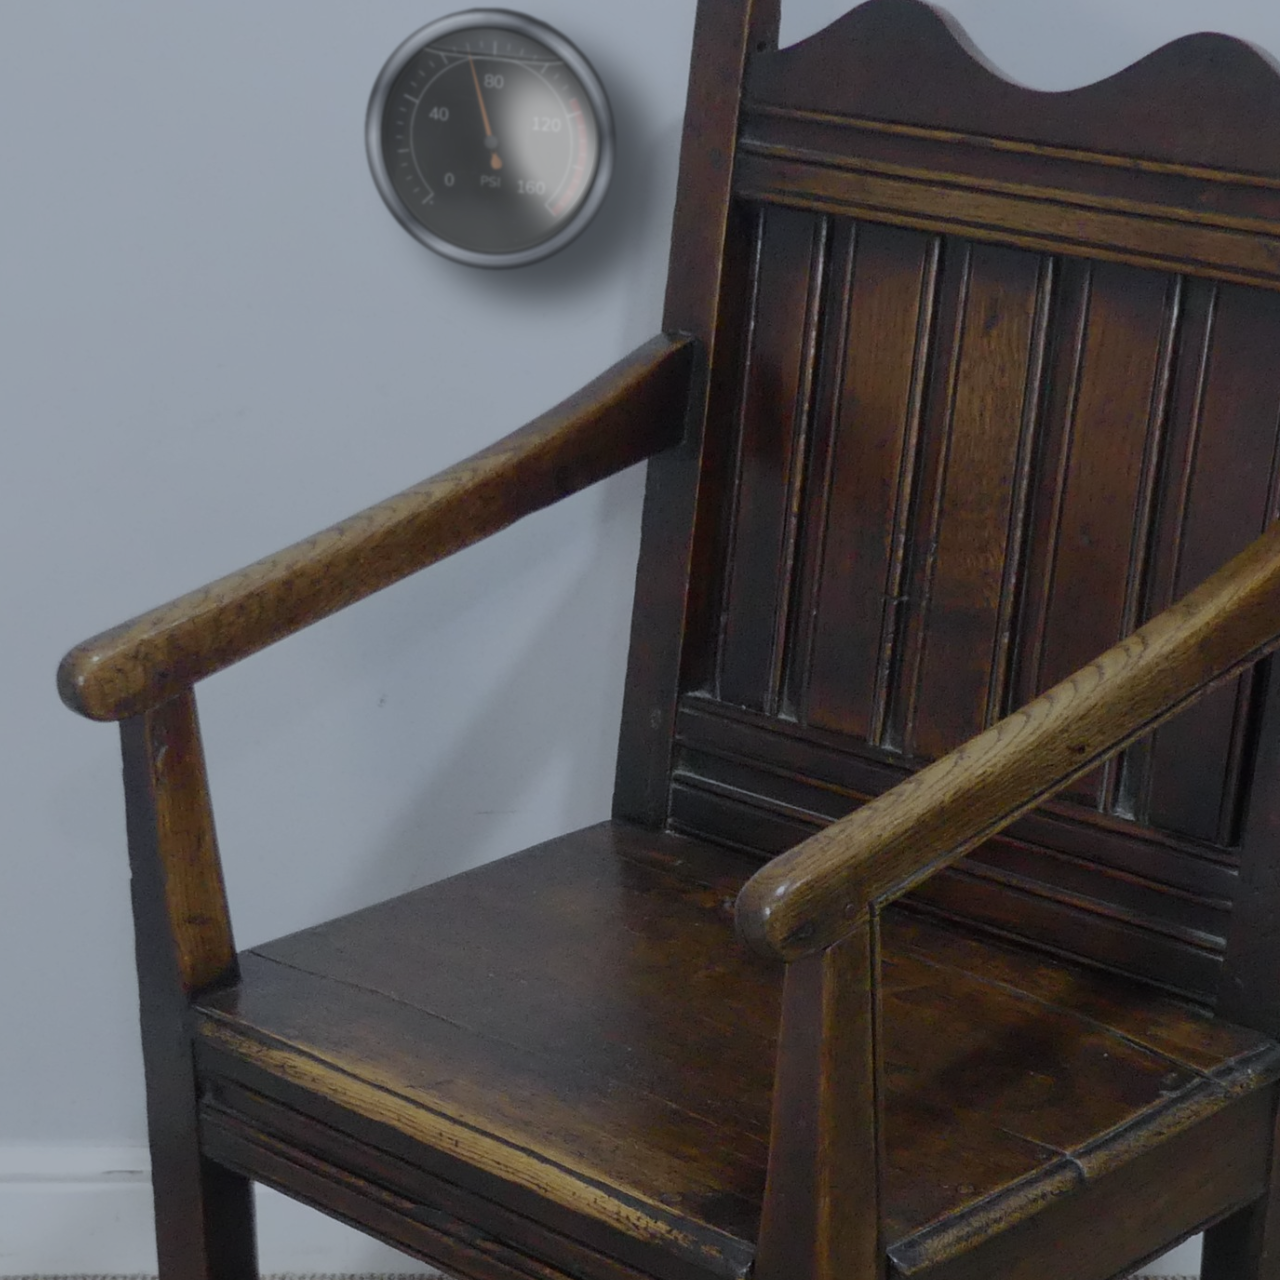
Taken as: 70,psi
